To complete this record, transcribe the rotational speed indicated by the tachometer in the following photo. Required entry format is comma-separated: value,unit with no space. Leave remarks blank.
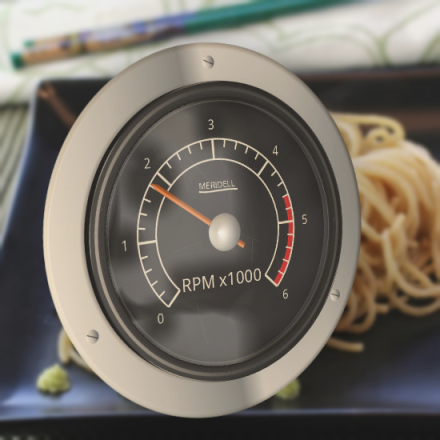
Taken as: 1800,rpm
